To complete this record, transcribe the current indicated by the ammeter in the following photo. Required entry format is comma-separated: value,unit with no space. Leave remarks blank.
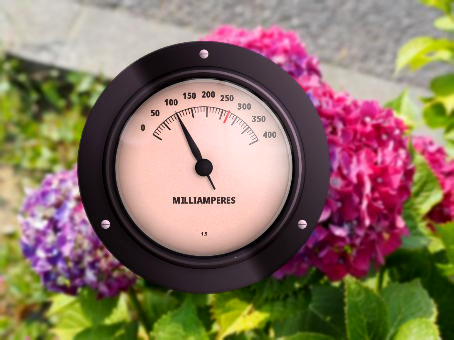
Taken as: 100,mA
